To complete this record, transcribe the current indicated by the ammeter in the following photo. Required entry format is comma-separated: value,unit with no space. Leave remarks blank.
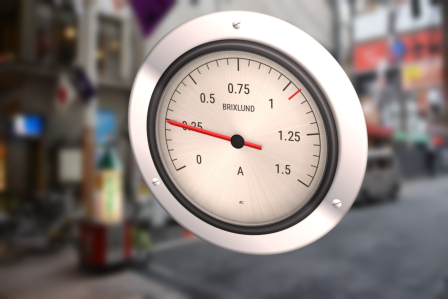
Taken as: 0.25,A
